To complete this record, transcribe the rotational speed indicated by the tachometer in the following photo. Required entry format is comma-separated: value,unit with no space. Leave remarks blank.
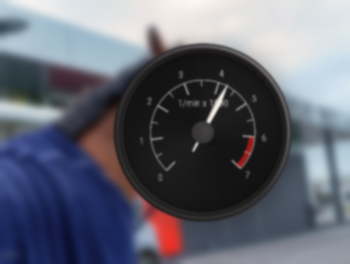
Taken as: 4250,rpm
